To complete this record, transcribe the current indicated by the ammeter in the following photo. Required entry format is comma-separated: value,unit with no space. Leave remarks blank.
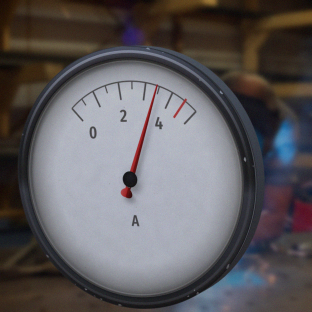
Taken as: 3.5,A
